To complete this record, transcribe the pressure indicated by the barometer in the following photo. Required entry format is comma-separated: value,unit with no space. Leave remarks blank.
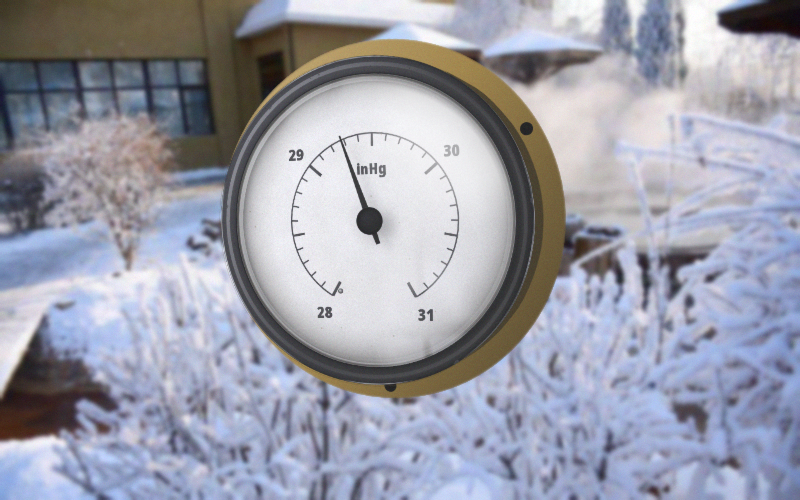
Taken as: 29.3,inHg
